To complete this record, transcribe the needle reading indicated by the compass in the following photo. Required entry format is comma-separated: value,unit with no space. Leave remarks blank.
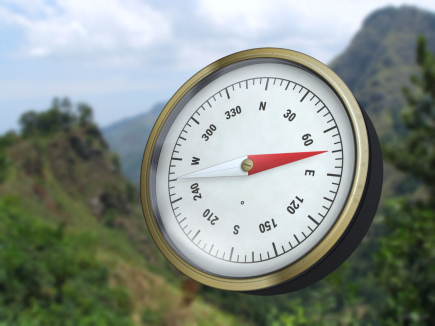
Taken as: 75,°
